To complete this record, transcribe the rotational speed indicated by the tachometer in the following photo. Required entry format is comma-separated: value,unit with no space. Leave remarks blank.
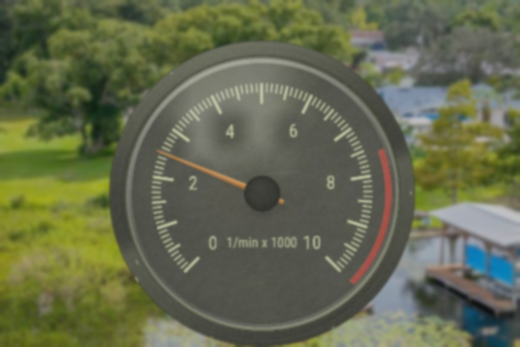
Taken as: 2500,rpm
